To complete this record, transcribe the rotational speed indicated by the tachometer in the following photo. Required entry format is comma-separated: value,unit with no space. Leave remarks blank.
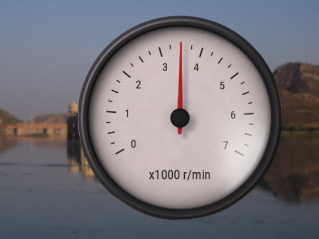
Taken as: 3500,rpm
